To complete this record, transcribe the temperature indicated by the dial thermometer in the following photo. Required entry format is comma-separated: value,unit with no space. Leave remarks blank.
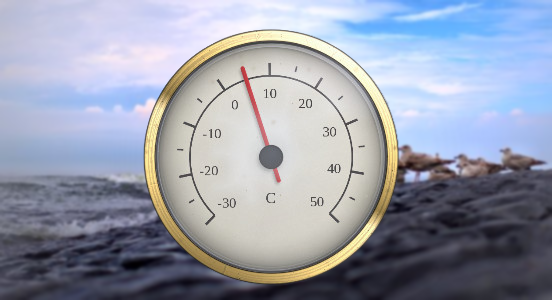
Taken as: 5,°C
